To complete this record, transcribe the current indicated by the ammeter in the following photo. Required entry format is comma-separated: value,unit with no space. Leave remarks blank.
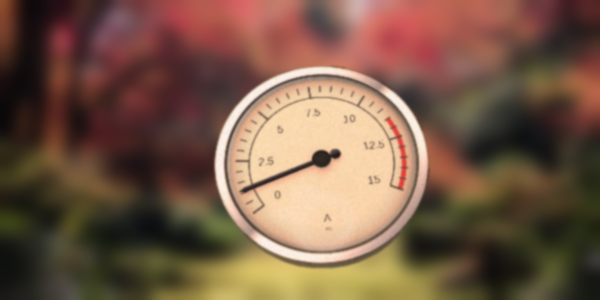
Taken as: 1,A
